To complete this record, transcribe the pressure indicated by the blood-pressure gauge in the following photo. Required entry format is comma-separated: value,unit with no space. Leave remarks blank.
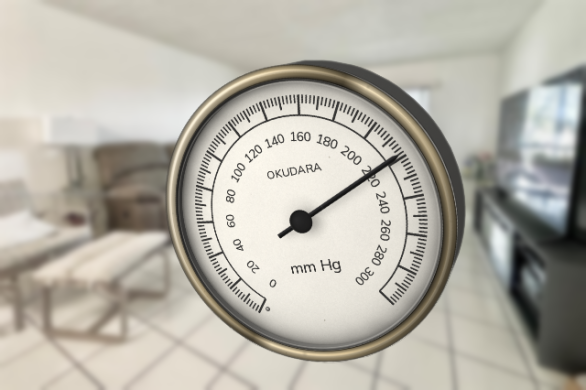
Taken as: 218,mmHg
